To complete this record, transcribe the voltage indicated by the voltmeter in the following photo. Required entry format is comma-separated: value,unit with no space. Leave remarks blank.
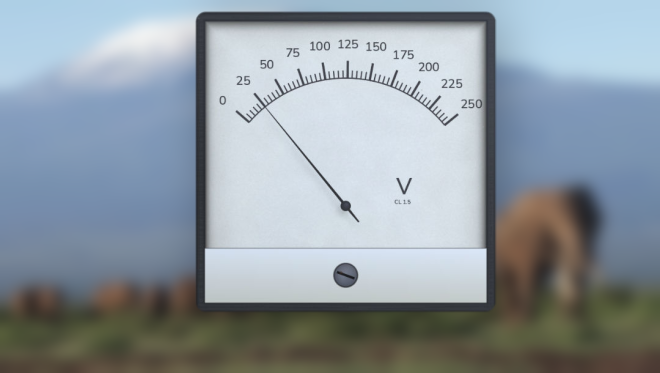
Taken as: 25,V
